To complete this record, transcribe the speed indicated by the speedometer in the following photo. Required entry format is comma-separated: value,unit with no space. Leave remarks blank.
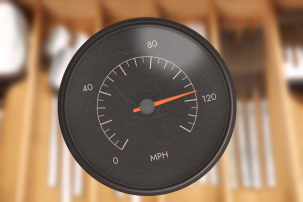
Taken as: 115,mph
